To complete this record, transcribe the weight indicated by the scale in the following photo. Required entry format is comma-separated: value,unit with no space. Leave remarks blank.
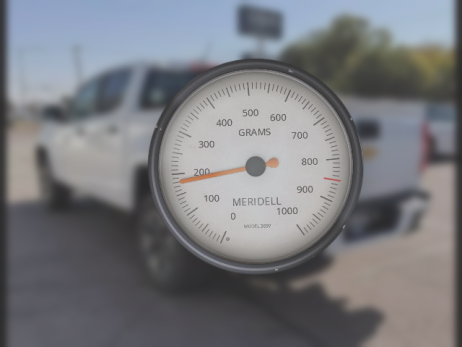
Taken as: 180,g
